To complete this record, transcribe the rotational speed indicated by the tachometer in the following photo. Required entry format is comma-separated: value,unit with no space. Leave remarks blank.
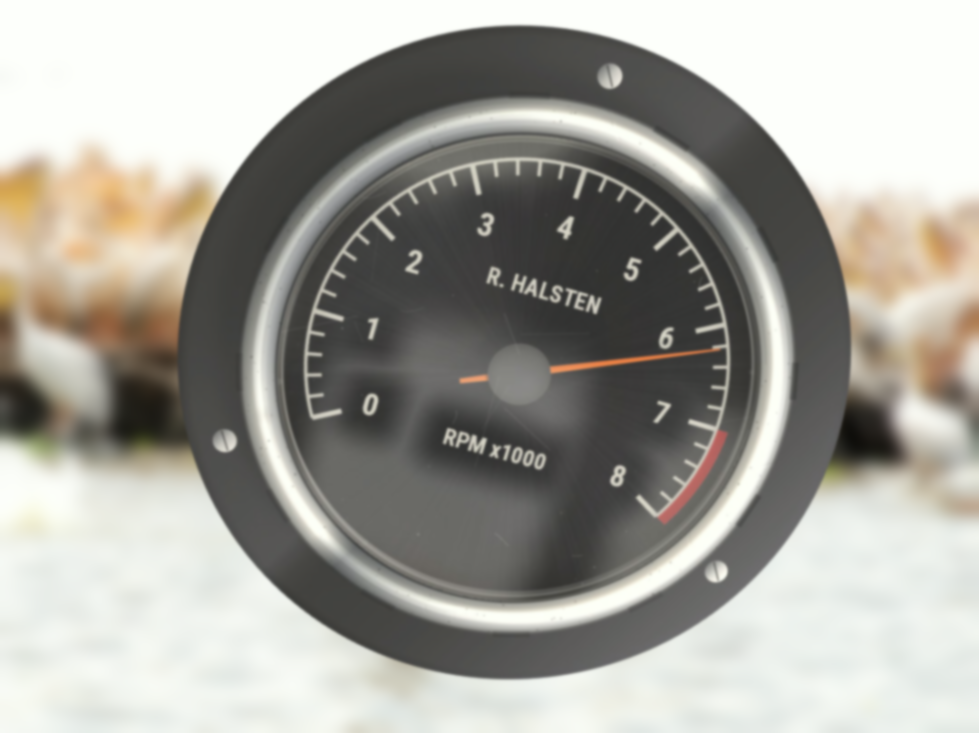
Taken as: 6200,rpm
